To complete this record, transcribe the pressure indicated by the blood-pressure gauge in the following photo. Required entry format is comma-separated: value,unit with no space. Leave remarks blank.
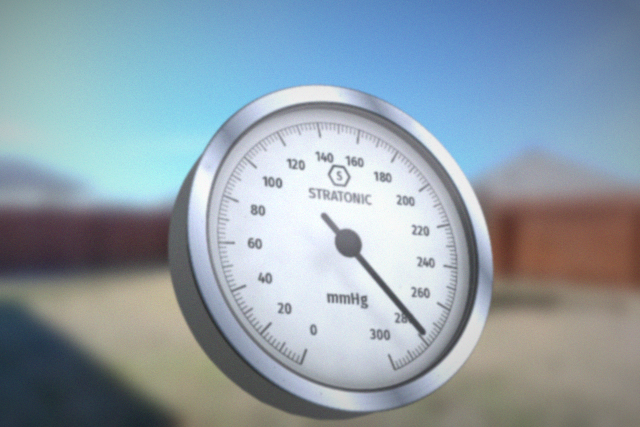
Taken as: 280,mmHg
